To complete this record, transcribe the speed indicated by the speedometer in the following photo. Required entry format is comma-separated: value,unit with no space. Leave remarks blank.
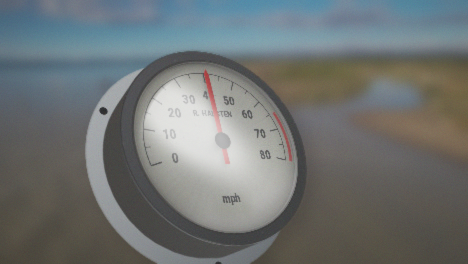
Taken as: 40,mph
